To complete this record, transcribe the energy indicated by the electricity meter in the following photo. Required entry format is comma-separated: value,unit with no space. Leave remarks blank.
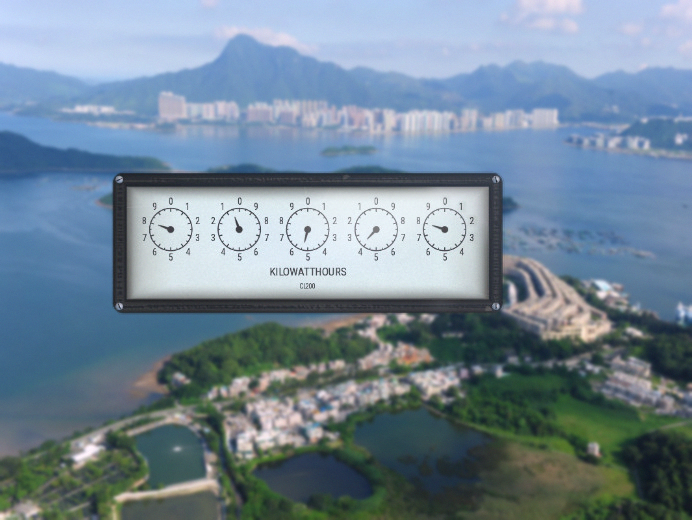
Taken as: 80538,kWh
